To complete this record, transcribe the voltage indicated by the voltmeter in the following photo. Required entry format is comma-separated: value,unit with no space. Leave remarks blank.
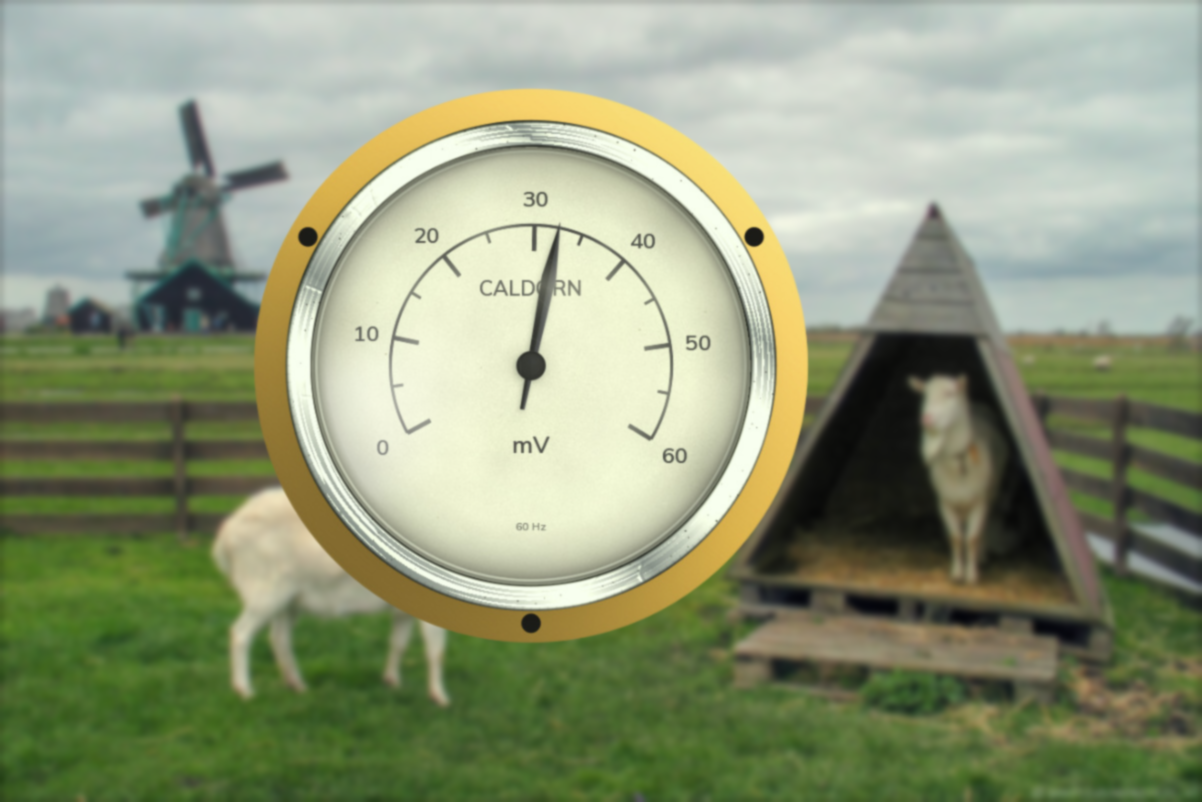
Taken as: 32.5,mV
